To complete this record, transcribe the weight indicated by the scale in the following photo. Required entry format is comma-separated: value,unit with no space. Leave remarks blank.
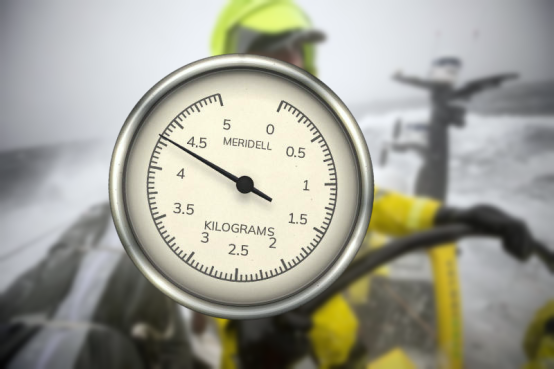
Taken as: 4.3,kg
